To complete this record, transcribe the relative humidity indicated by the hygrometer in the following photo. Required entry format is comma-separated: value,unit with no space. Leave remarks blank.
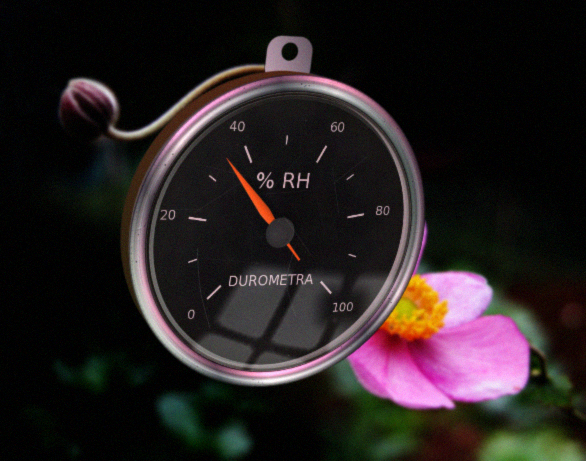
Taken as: 35,%
